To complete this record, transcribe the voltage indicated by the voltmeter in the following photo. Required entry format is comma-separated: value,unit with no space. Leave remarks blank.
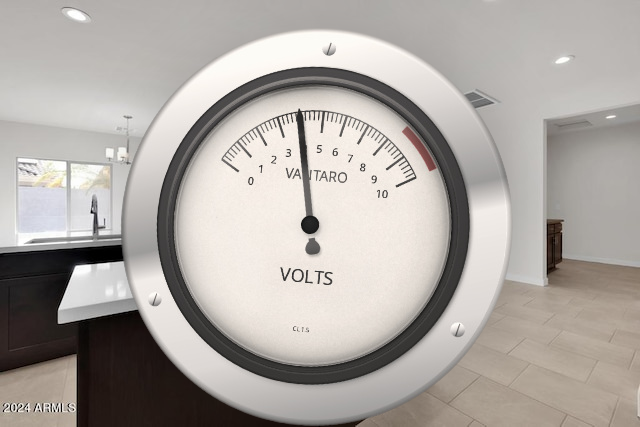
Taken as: 4,V
